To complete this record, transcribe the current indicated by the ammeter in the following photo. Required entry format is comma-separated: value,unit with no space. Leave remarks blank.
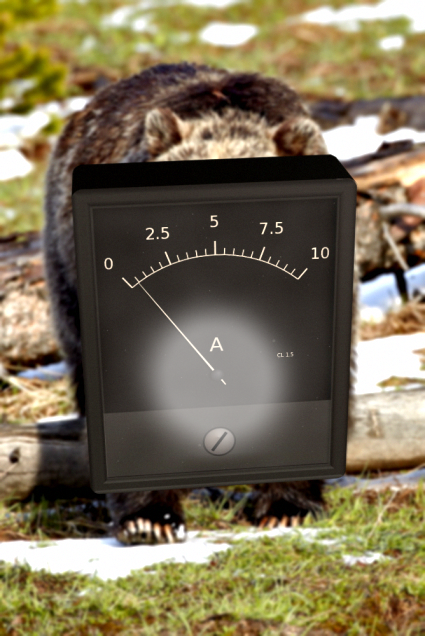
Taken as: 0.5,A
